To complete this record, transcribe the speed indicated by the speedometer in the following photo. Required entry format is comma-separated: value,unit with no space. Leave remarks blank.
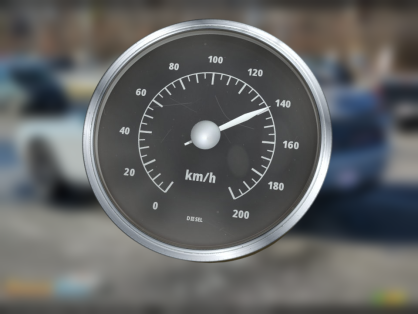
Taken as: 140,km/h
